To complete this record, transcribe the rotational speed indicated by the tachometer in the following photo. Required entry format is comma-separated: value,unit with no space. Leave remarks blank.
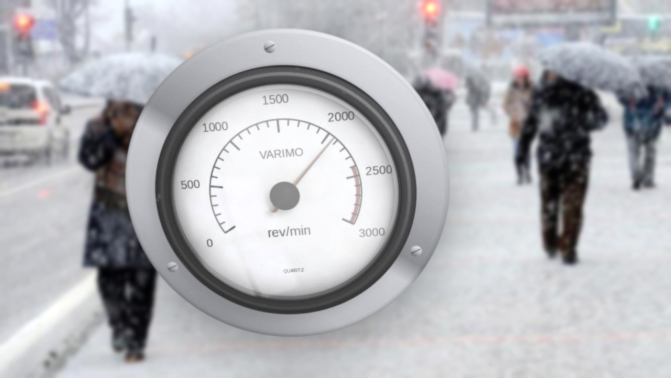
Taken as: 2050,rpm
